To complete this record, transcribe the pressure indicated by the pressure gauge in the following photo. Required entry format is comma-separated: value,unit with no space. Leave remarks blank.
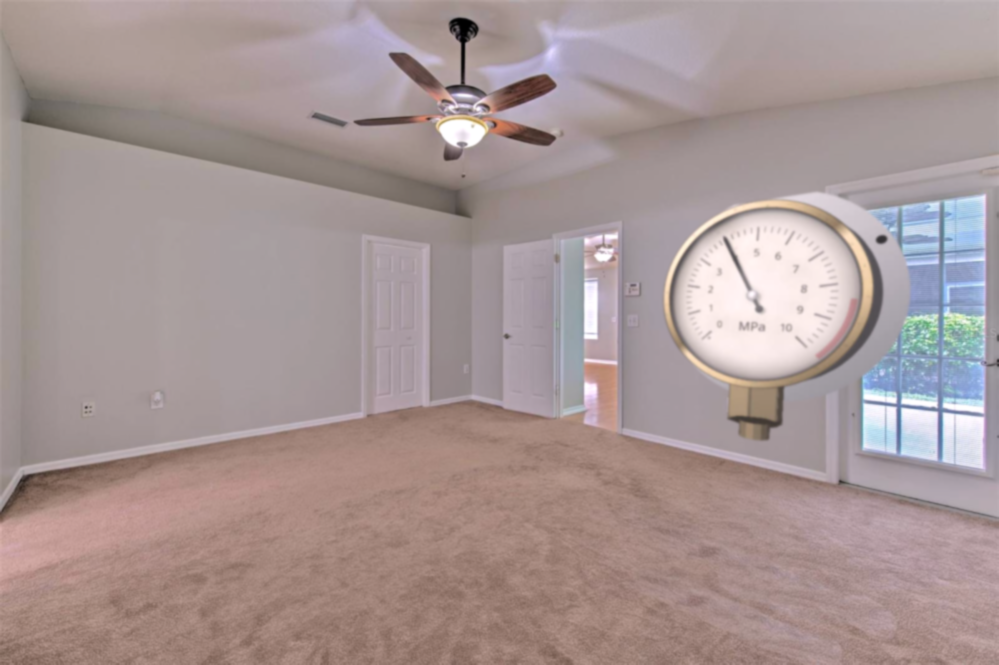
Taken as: 4,MPa
